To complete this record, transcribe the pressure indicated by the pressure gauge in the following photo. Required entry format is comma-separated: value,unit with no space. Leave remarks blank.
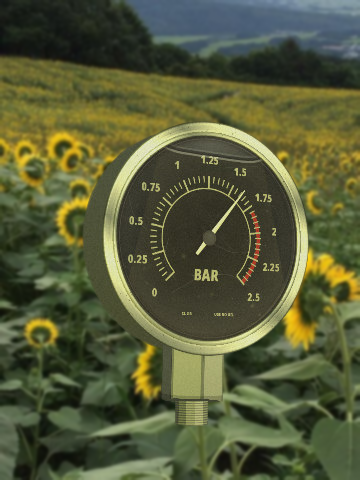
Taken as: 1.6,bar
